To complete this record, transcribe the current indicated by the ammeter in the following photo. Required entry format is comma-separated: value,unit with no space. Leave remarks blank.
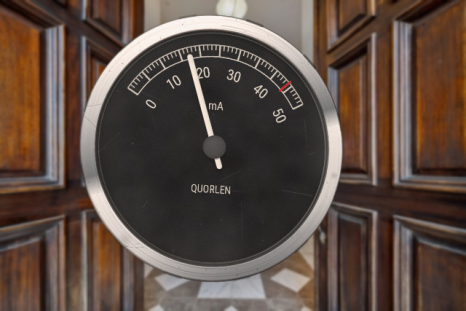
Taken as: 17,mA
